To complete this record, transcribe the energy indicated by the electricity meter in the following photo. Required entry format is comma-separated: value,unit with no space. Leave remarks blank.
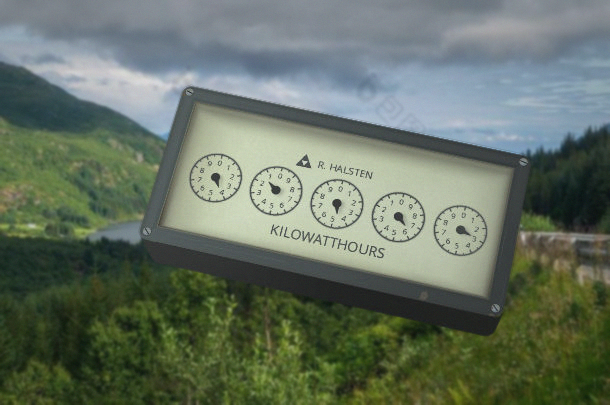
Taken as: 41463,kWh
